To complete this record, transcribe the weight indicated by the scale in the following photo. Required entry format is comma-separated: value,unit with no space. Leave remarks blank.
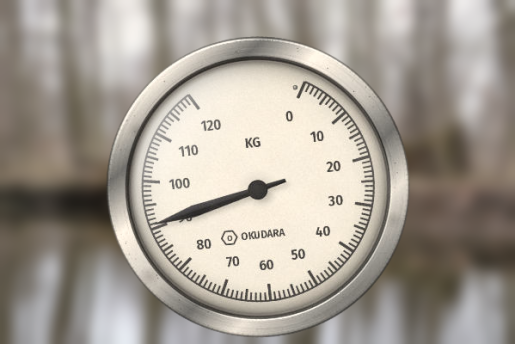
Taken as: 91,kg
